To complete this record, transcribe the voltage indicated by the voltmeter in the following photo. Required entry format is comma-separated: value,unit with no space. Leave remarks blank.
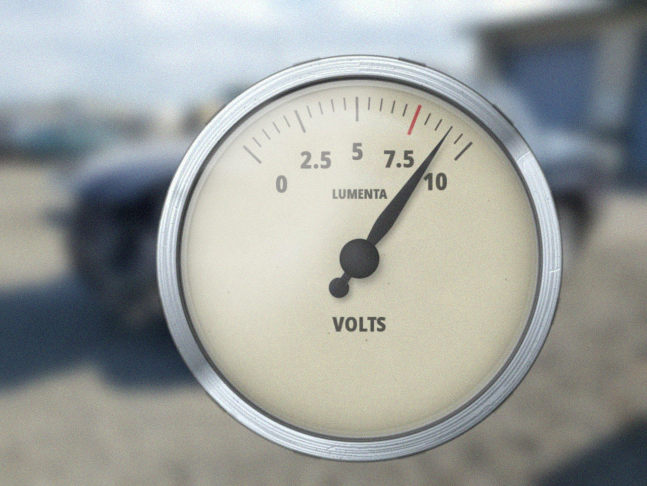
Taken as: 9,V
